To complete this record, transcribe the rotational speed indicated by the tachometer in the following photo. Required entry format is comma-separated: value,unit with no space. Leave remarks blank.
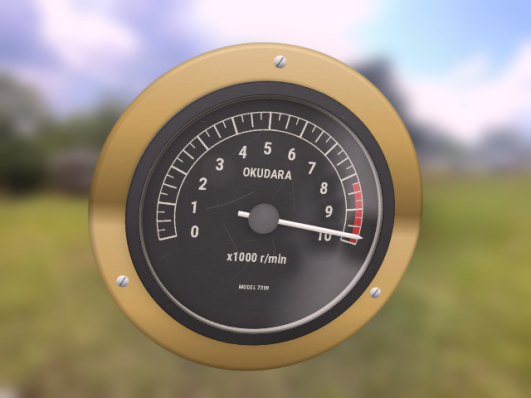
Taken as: 9750,rpm
